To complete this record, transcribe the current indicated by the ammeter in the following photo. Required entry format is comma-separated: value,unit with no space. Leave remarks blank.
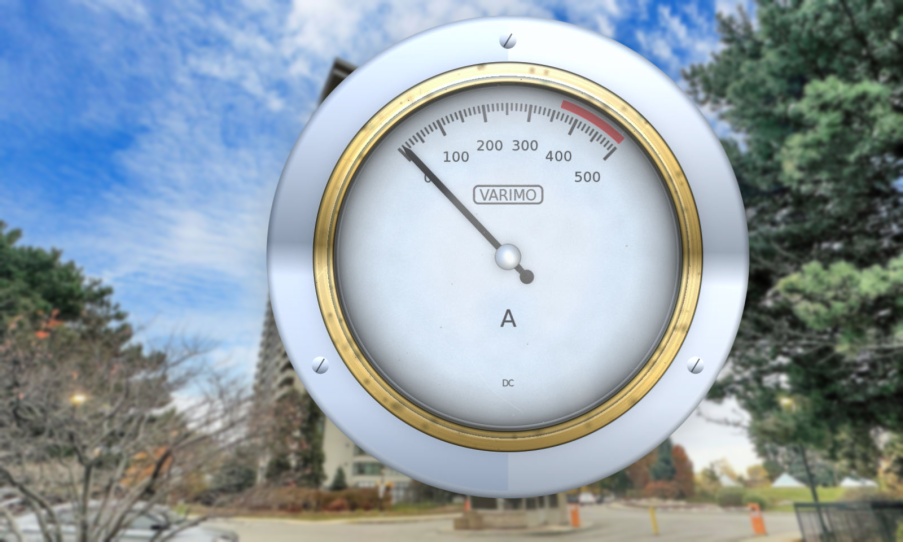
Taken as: 10,A
